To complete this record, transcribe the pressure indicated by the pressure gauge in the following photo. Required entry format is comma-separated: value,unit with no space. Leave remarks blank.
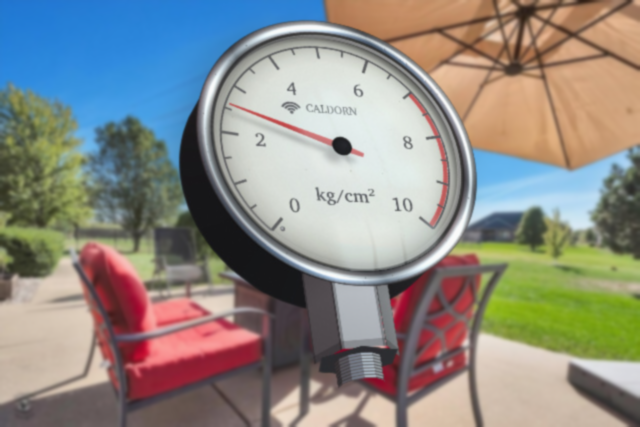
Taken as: 2.5,kg/cm²
